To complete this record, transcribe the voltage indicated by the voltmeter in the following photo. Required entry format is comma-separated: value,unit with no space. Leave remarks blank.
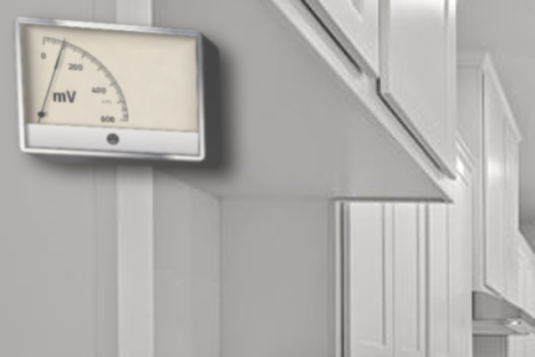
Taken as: 100,mV
